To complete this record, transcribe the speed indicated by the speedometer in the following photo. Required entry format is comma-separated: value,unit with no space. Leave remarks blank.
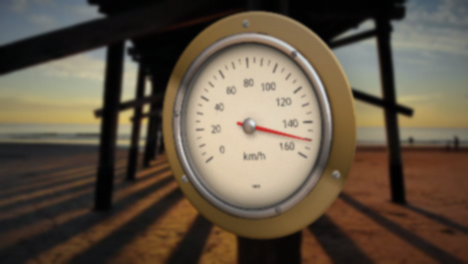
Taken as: 150,km/h
